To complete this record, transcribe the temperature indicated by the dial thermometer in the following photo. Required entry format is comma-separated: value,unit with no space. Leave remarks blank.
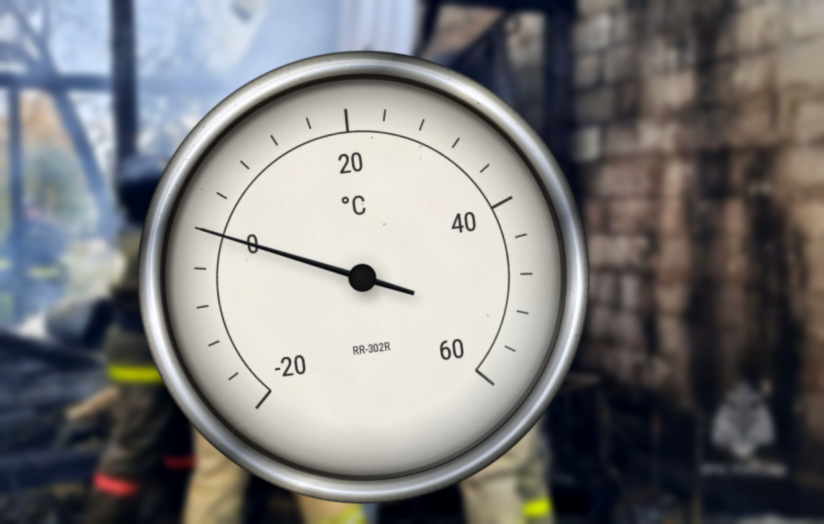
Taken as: 0,°C
